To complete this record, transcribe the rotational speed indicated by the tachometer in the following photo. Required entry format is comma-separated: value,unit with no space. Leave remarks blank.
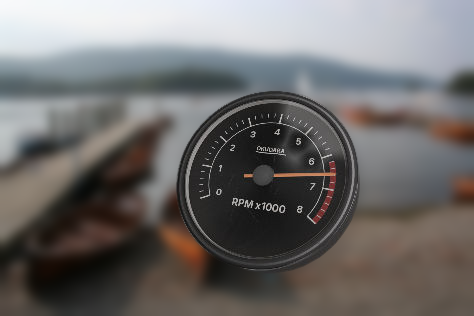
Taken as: 6600,rpm
